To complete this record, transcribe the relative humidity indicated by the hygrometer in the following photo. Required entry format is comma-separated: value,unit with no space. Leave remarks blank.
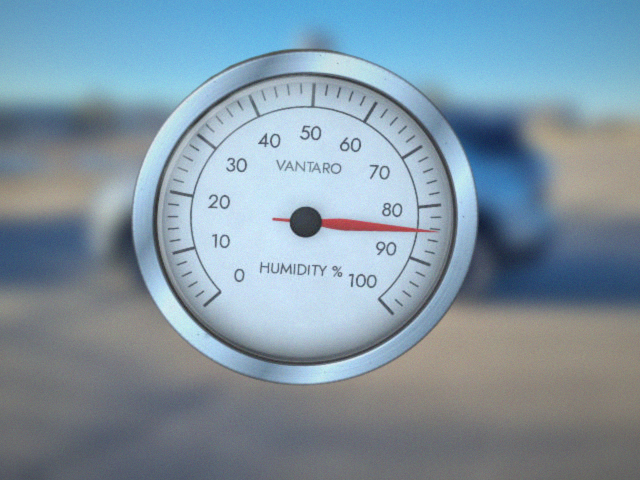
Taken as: 84,%
